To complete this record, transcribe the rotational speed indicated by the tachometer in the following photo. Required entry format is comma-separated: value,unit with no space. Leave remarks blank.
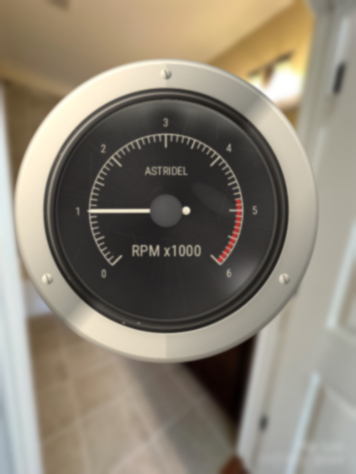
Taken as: 1000,rpm
